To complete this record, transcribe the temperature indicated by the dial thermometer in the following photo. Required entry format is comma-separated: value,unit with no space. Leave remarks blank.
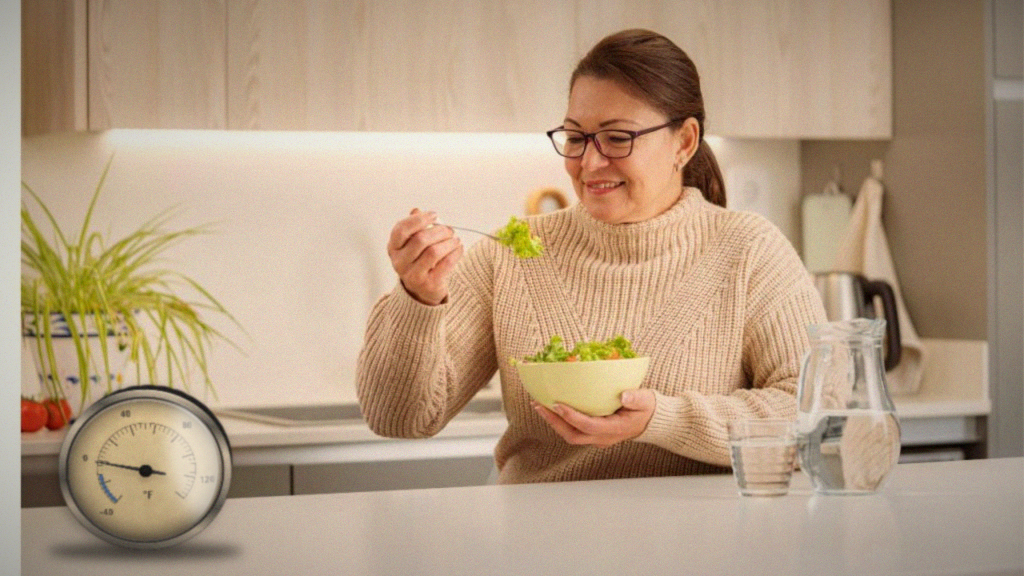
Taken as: 0,°F
